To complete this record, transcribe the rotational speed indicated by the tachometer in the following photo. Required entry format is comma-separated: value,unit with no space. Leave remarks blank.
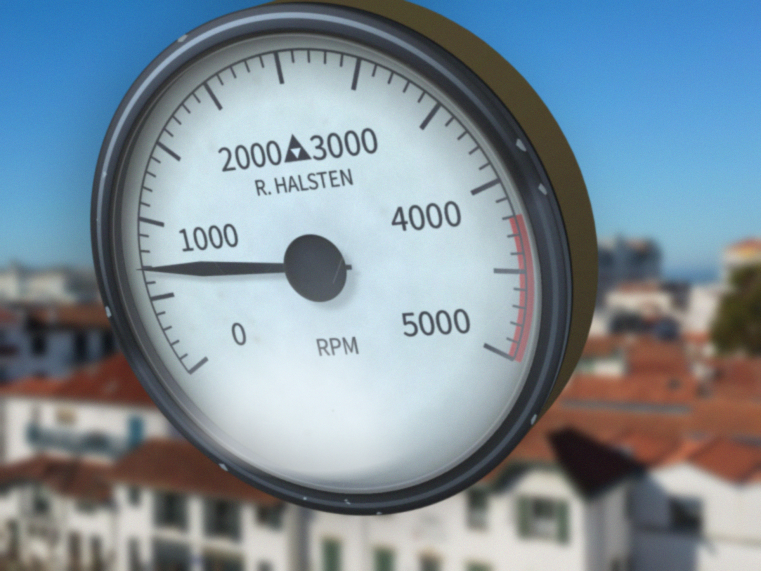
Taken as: 700,rpm
